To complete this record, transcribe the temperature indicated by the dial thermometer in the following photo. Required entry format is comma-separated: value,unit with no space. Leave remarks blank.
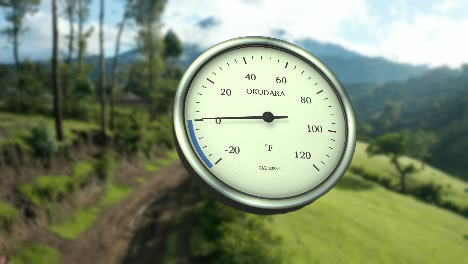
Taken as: 0,°F
